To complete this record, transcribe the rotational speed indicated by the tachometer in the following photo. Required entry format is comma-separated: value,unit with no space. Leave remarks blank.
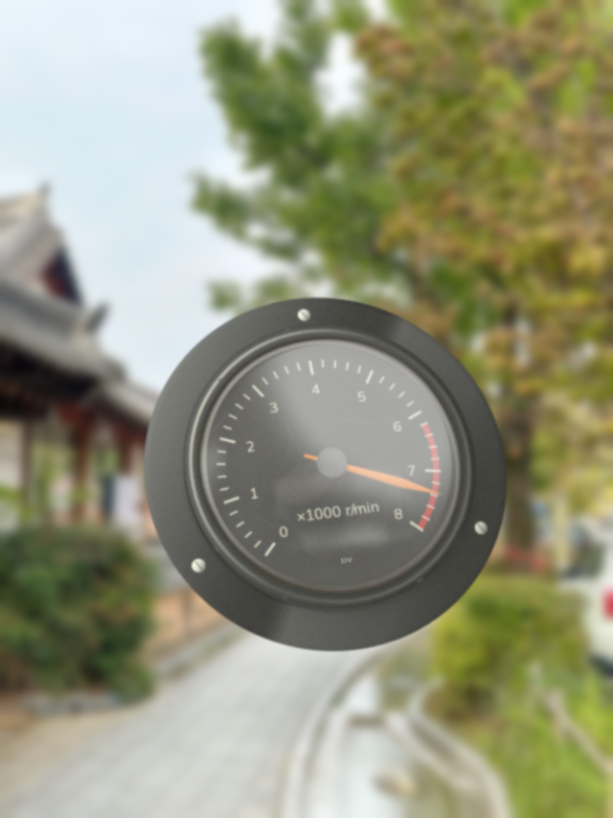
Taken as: 7400,rpm
